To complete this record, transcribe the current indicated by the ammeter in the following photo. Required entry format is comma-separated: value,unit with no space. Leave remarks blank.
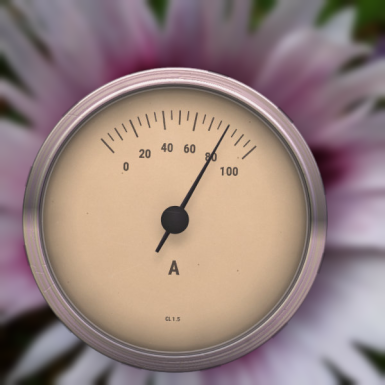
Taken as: 80,A
